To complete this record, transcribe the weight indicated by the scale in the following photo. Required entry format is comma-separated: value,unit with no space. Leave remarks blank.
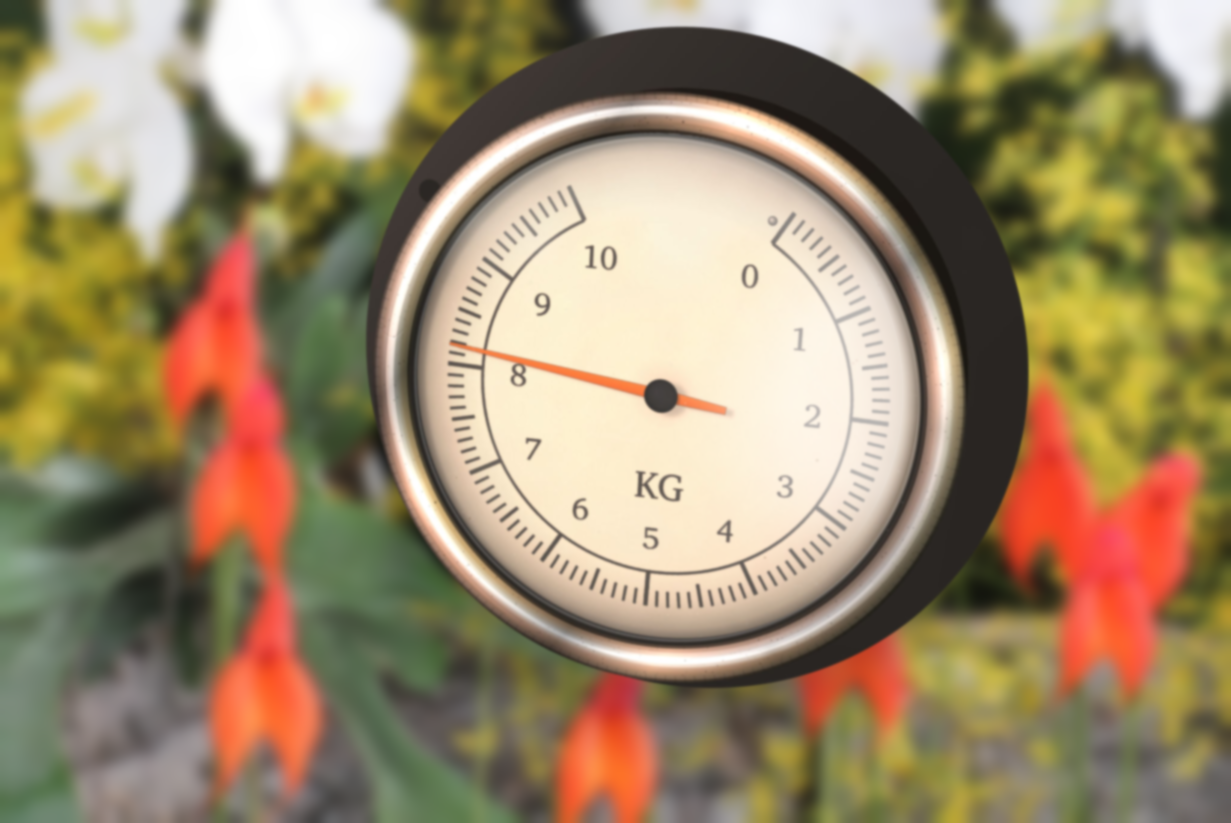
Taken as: 8.2,kg
